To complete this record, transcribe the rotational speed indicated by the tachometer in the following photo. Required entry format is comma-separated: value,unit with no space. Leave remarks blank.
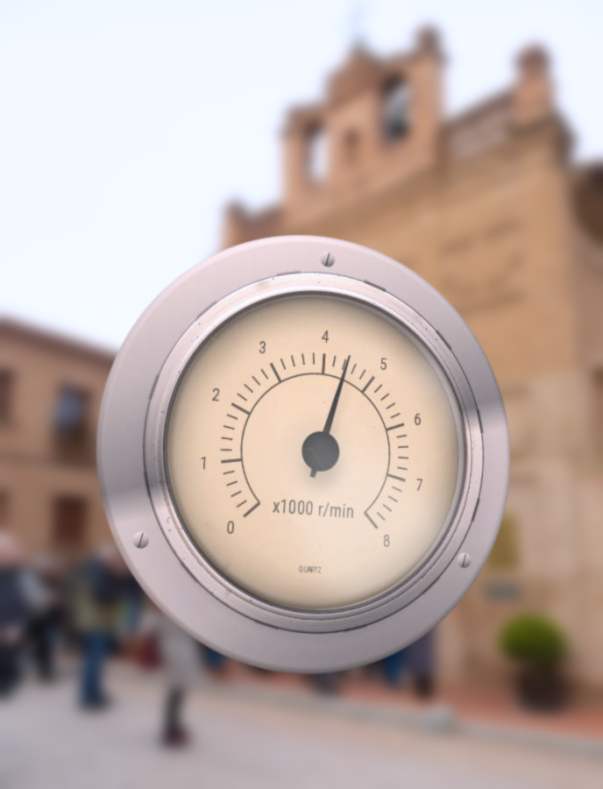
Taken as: 4400,rpm
